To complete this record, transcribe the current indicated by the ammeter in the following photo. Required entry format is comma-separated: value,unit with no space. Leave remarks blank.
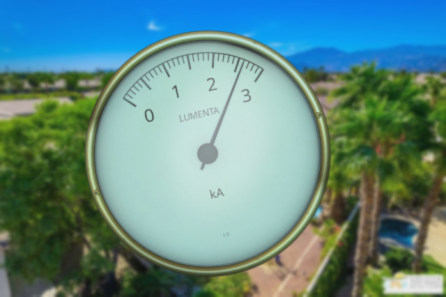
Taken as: 2.6,kA
